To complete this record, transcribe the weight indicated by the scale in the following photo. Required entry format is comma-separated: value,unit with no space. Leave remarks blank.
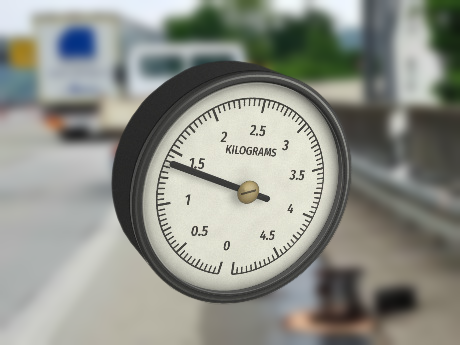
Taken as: 1.4,kg
